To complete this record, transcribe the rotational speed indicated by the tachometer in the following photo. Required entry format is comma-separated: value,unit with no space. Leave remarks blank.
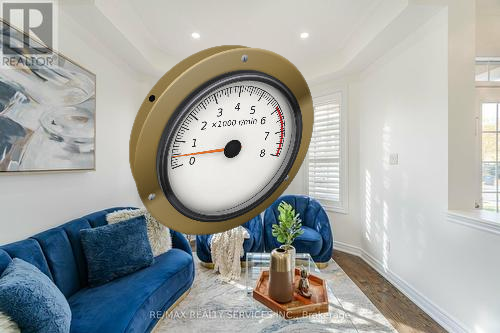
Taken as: 500,rpm
